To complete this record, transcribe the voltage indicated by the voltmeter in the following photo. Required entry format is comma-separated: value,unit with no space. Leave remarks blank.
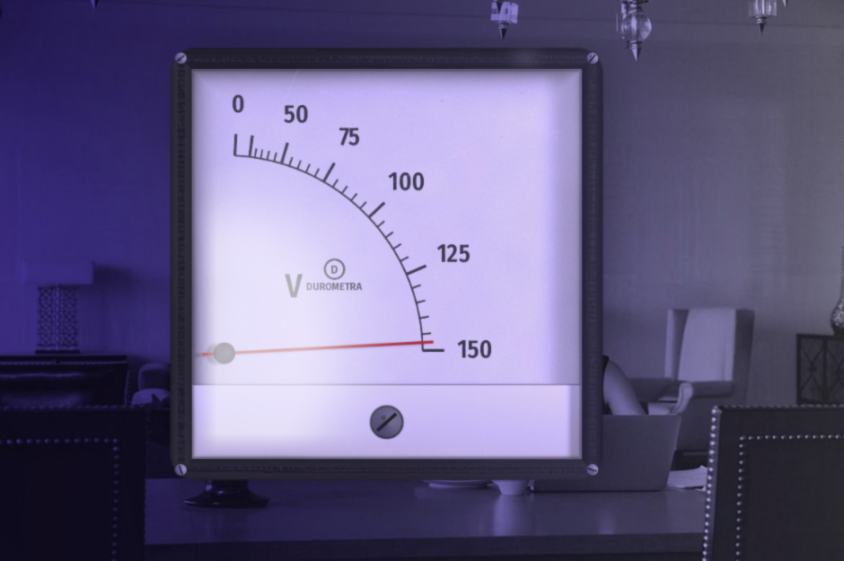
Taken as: 147.5,V
